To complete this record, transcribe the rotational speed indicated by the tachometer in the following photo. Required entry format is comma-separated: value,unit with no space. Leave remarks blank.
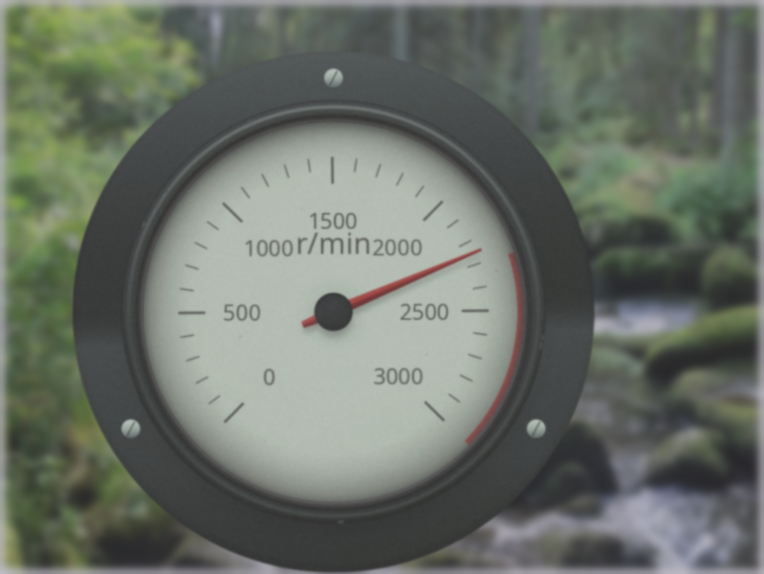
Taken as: 2250,rpm
